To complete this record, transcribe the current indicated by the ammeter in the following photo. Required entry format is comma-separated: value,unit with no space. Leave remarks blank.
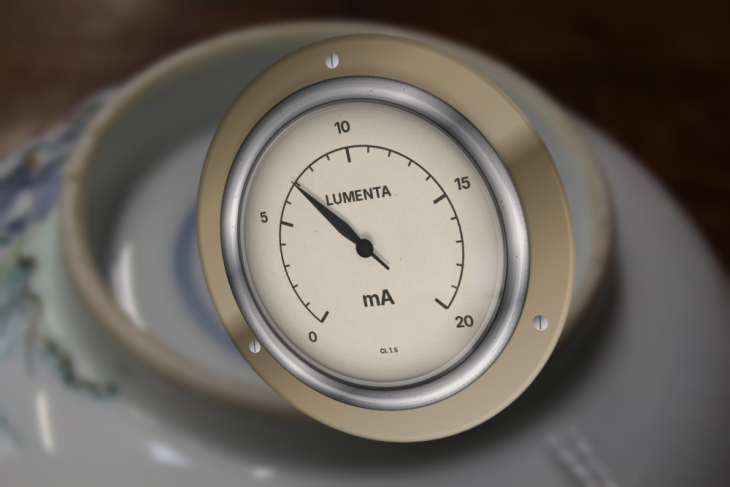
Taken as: 7,mA
